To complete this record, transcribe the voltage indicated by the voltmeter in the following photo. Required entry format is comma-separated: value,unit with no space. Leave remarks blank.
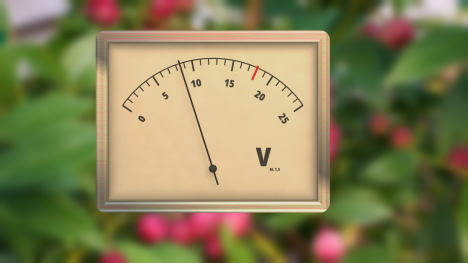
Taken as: 8.5,V
